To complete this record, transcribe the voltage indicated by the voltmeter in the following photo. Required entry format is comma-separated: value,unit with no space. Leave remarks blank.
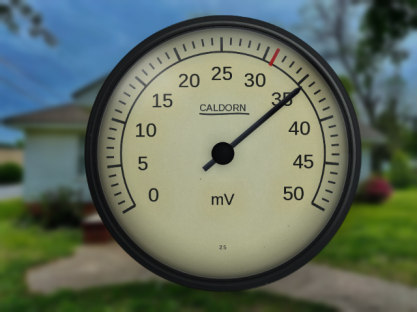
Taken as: 35.5,mV
